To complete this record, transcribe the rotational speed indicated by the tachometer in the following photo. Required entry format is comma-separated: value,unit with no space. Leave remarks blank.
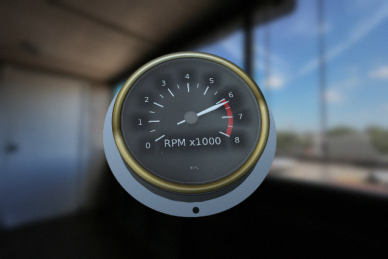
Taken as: 6250,rpm
